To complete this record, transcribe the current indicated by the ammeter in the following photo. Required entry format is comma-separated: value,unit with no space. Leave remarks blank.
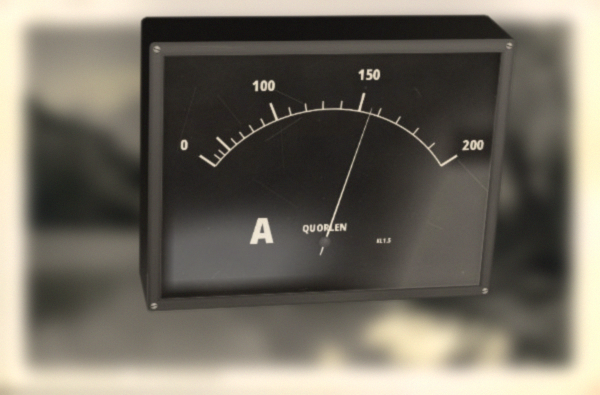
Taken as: 155,A
